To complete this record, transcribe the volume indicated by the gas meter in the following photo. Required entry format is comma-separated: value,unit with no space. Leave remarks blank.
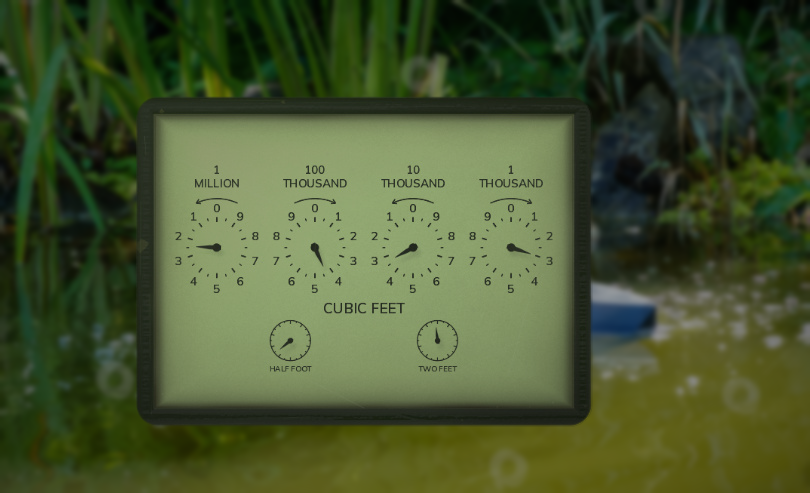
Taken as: 243300,ft³
